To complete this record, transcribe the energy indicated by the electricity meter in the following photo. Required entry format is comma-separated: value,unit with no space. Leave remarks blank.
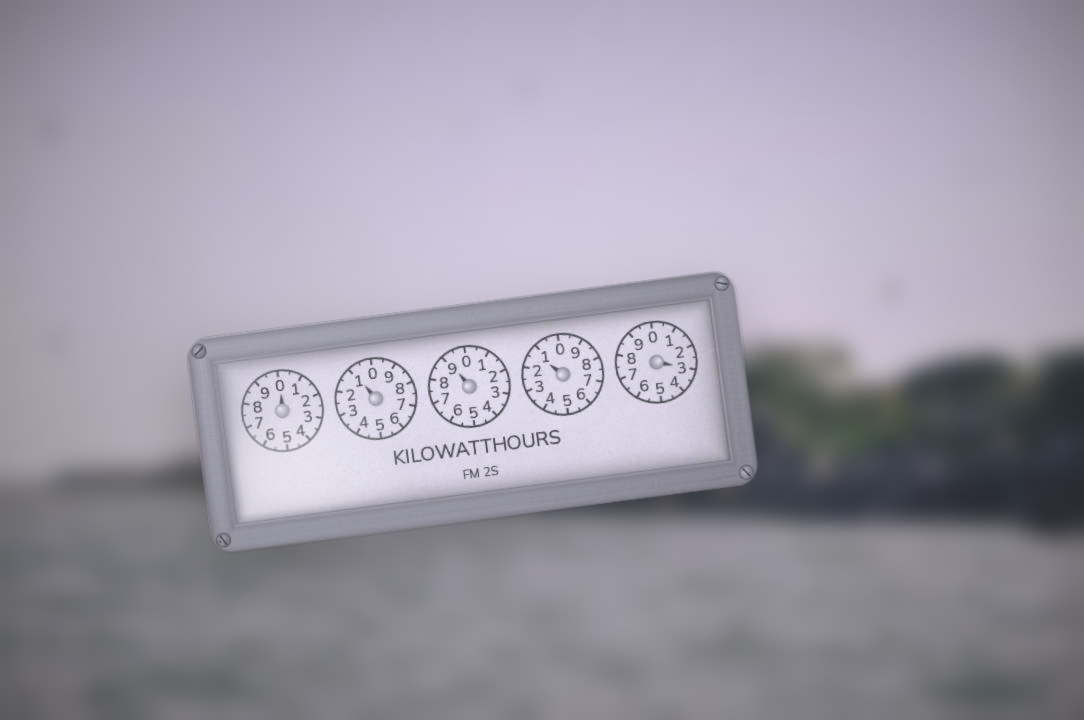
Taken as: 913,kWh
